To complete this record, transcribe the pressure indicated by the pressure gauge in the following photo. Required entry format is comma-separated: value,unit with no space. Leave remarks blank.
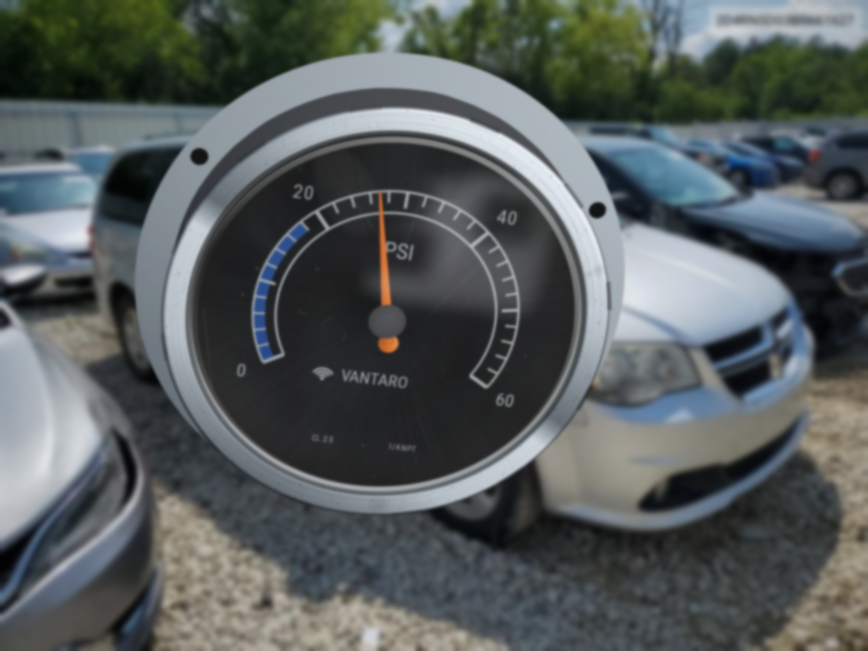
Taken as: 27,psi
